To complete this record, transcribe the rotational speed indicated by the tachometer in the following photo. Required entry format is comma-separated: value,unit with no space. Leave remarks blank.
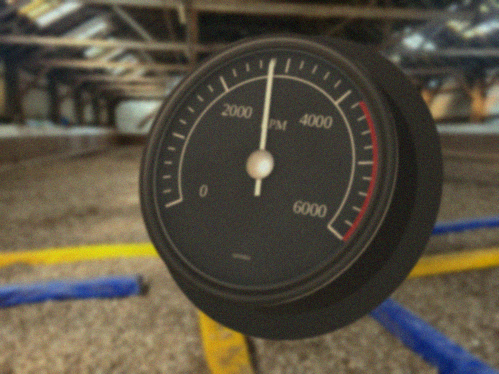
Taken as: 2800,rpm
